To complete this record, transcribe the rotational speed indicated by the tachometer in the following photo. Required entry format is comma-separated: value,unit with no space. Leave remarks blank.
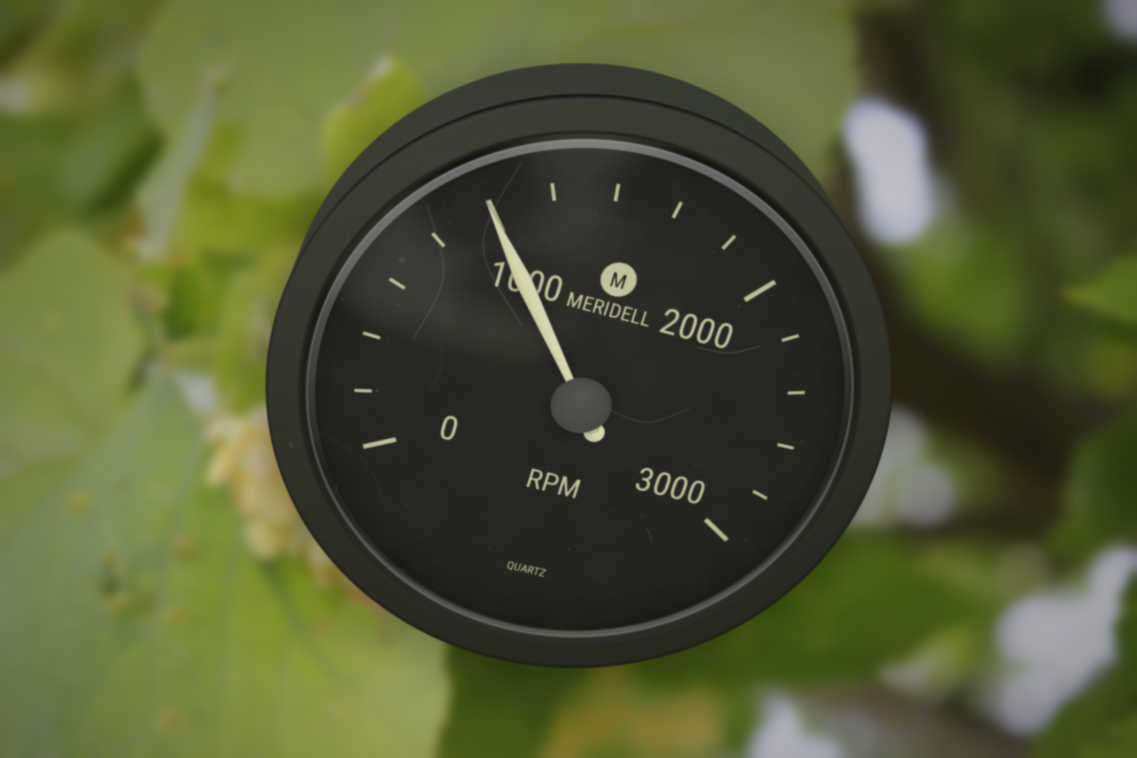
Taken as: 1000,rpm
